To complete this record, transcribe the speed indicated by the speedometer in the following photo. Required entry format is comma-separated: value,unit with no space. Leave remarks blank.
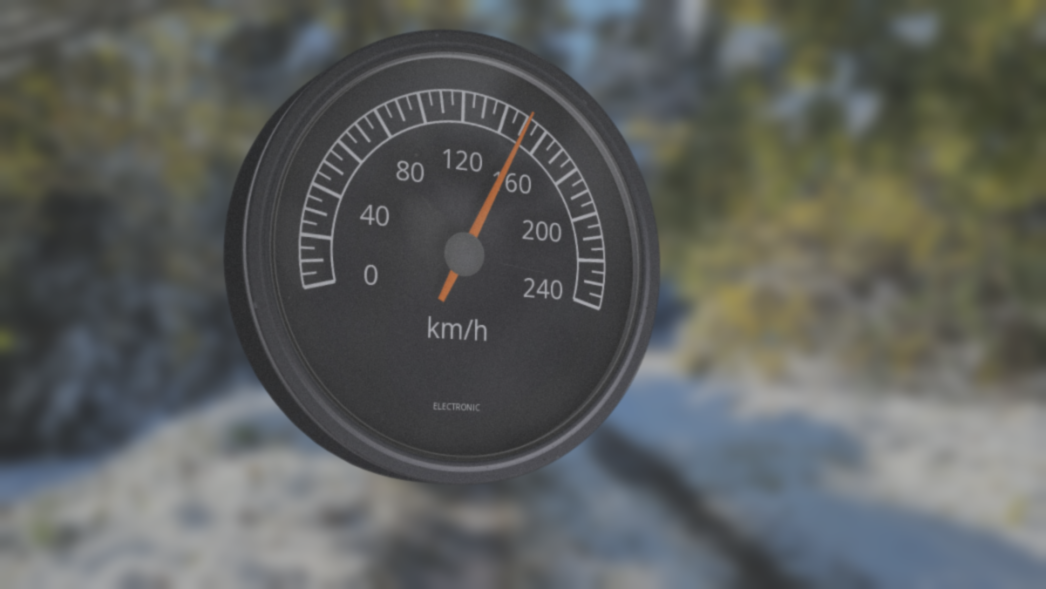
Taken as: 150,km/h
